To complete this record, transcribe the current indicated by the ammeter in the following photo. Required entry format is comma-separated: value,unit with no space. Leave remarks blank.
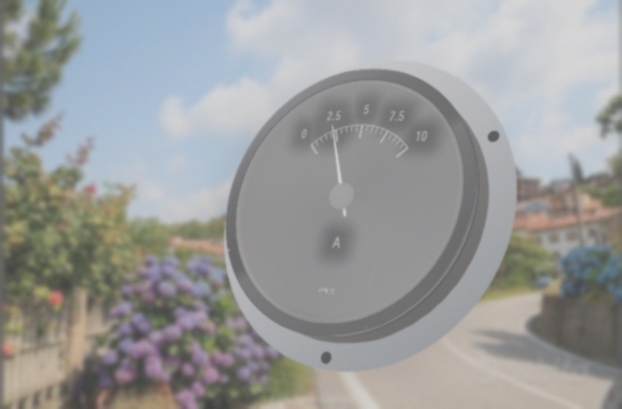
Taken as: 2.5,A
